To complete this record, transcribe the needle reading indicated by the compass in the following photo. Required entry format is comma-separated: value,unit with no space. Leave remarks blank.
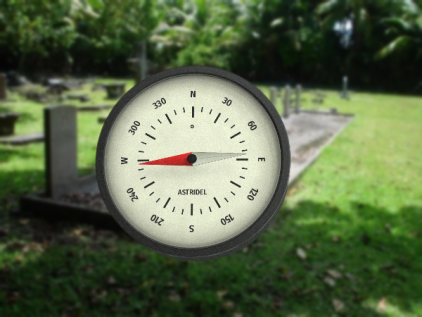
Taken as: 265,°
